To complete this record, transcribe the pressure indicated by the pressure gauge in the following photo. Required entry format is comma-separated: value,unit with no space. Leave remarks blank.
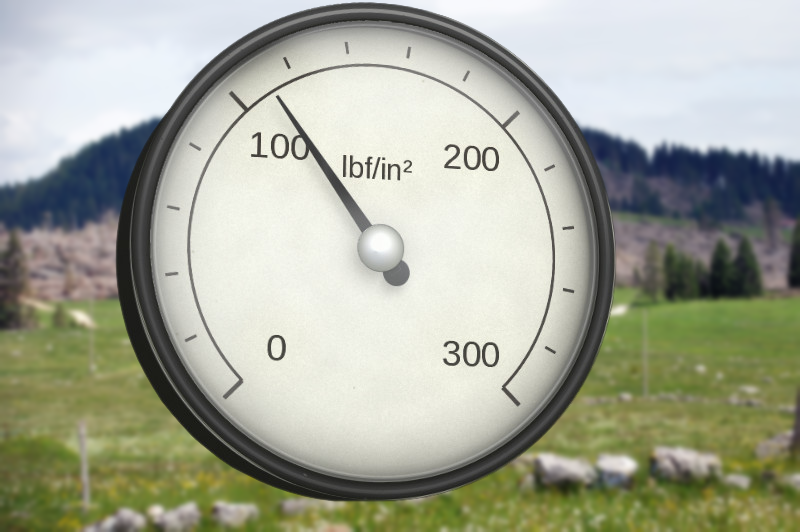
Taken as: 110,psi
